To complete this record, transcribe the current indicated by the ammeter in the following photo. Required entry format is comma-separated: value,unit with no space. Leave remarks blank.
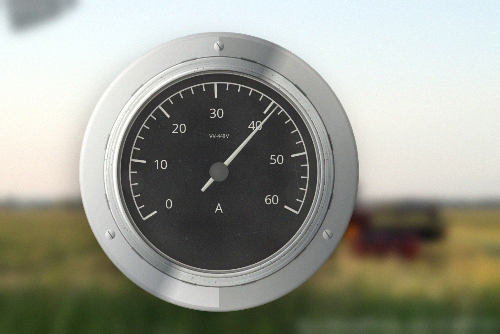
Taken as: 41,A
